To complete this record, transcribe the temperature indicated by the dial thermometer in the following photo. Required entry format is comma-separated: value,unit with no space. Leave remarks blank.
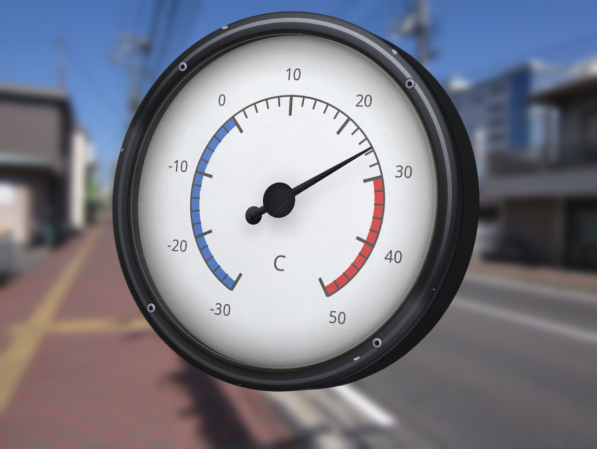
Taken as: 26,°C
